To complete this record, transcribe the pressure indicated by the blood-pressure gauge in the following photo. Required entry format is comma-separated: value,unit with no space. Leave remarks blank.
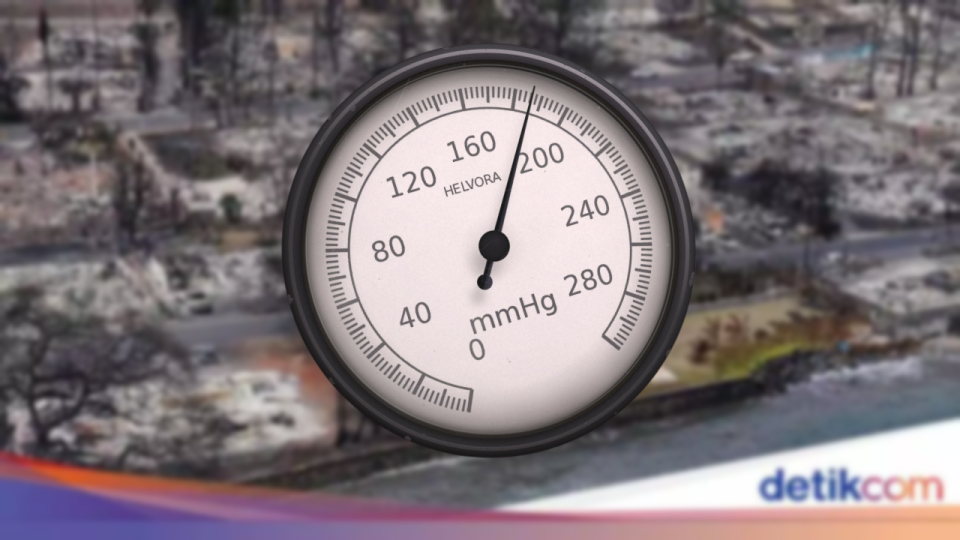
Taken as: 186,mmHg
